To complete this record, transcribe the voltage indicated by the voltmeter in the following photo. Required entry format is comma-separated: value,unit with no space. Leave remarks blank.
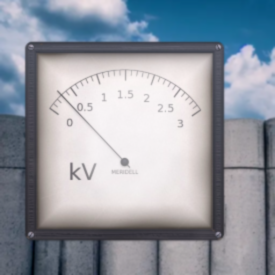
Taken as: 0.3,kV
